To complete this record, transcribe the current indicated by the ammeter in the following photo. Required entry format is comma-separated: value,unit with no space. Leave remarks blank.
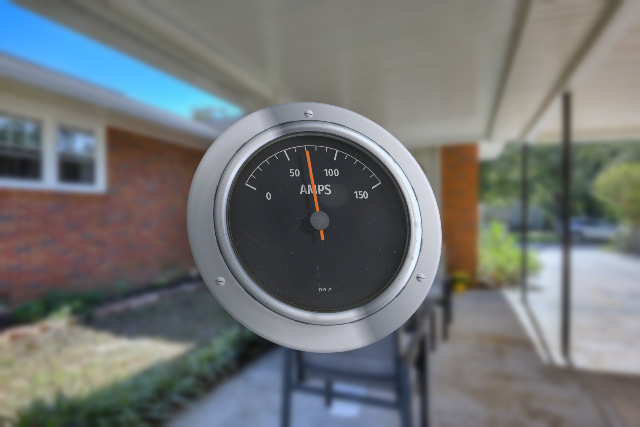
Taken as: 70,A
